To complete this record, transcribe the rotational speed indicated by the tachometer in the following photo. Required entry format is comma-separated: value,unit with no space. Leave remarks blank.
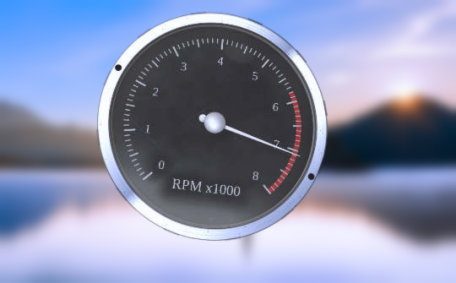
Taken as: 7100,rpm
